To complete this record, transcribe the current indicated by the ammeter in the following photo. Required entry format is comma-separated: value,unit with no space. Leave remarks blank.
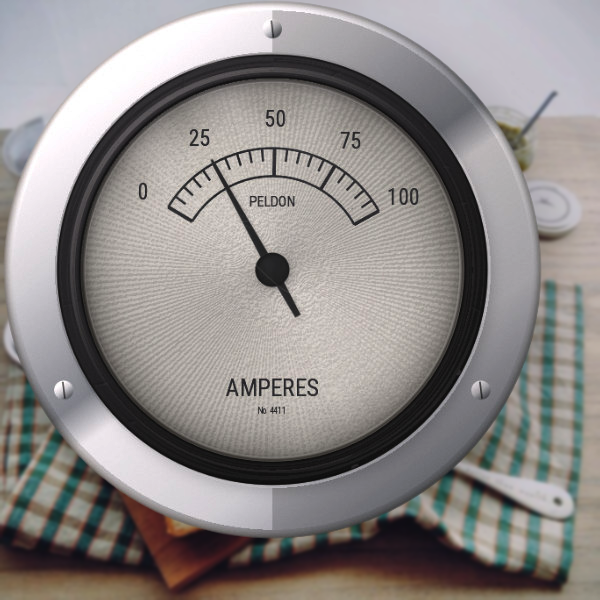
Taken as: 25,A
